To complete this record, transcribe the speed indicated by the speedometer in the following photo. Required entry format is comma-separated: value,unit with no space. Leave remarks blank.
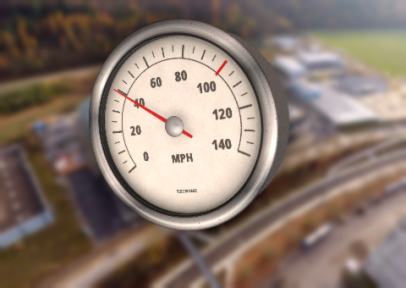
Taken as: 40,mph
